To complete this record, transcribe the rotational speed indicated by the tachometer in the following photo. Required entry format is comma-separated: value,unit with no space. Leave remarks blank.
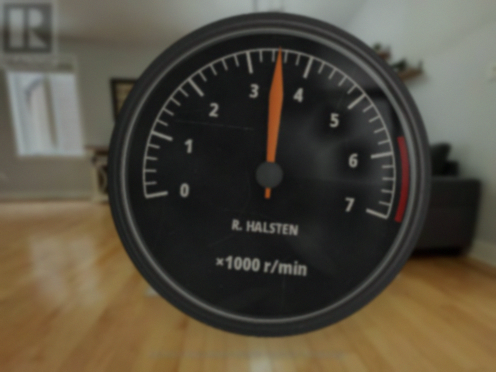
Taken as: 3500,rpm
